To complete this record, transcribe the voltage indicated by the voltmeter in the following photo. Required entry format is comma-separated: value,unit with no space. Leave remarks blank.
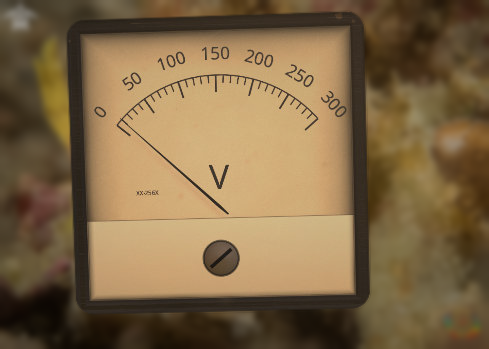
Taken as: 10,V
